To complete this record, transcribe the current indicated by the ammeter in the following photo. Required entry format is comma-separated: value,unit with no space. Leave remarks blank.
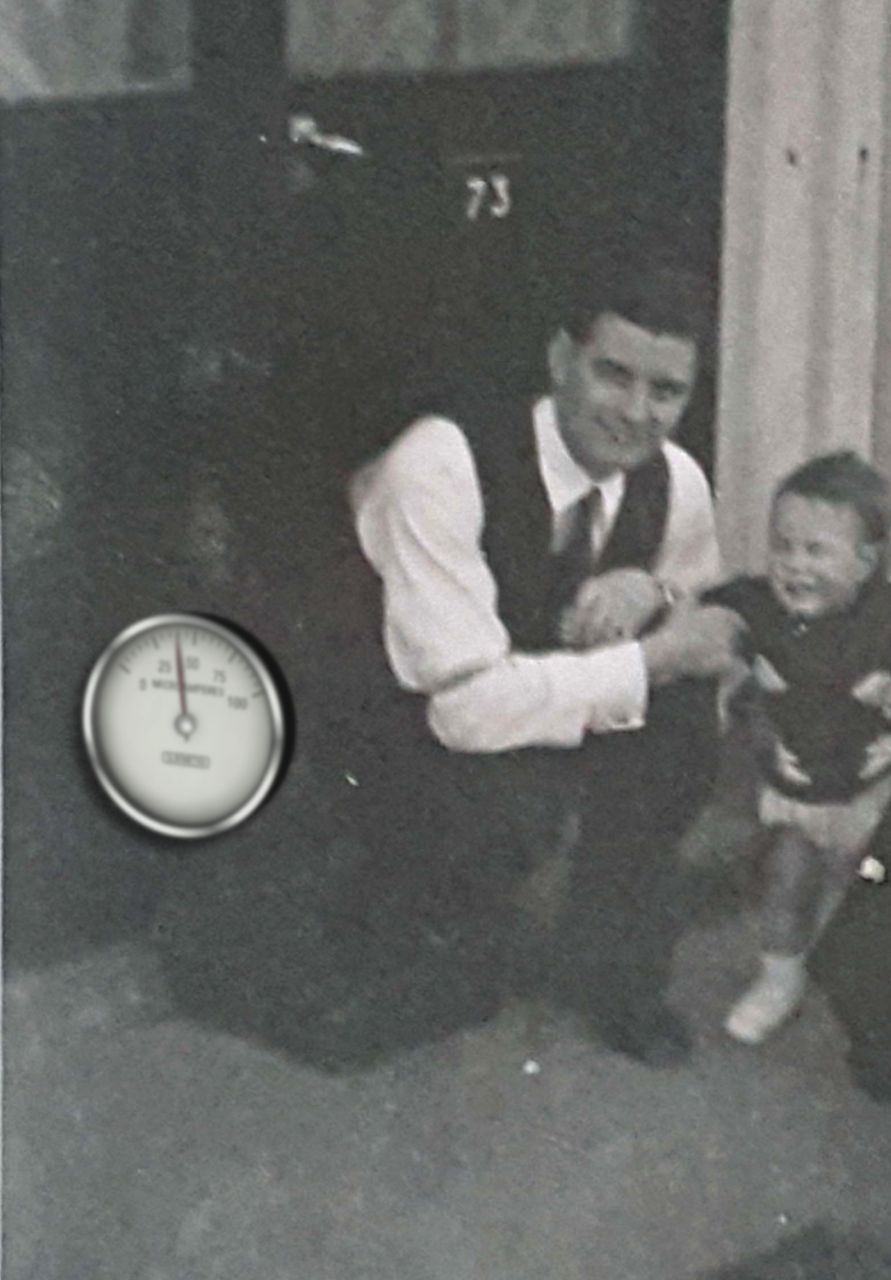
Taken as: 40,µA
